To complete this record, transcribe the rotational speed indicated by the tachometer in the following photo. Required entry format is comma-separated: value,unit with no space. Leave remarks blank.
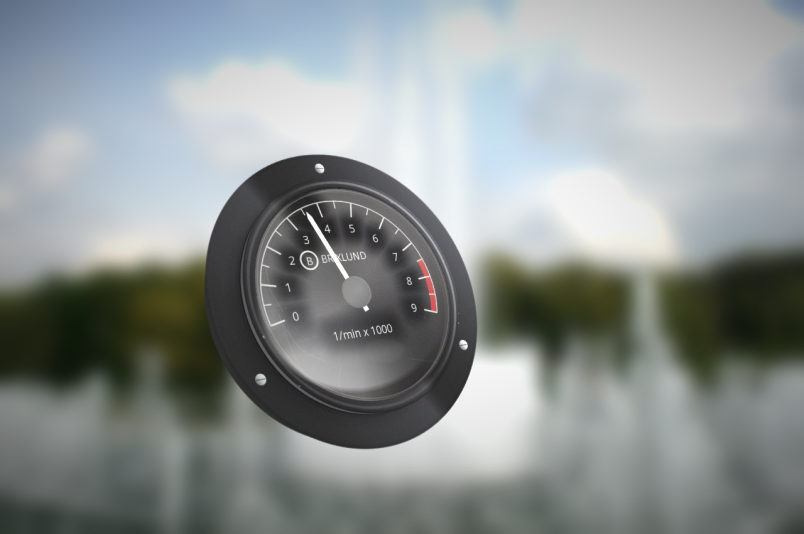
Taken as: 3500,rpm
